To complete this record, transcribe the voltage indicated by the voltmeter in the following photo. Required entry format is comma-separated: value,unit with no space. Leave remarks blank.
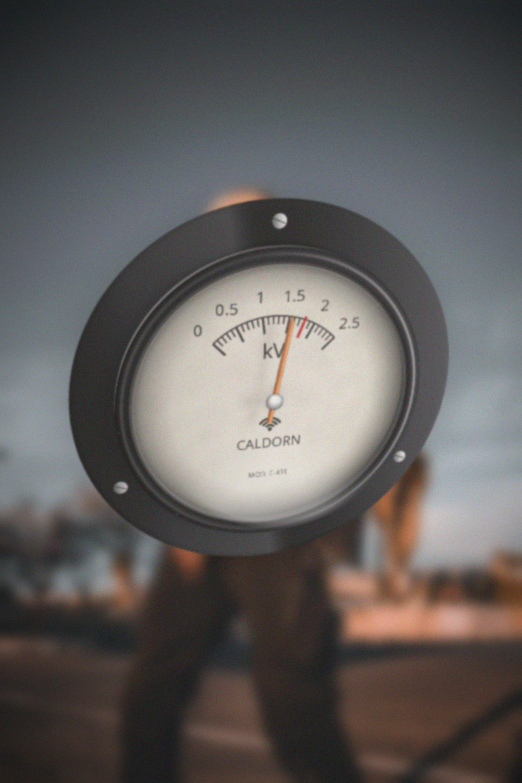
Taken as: 1.5,kV
